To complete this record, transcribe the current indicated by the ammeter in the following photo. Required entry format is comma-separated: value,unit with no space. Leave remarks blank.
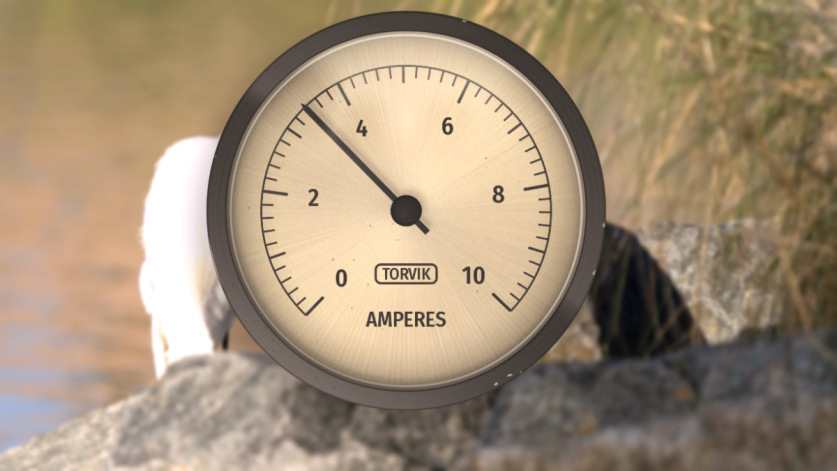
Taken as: 3.4,A
